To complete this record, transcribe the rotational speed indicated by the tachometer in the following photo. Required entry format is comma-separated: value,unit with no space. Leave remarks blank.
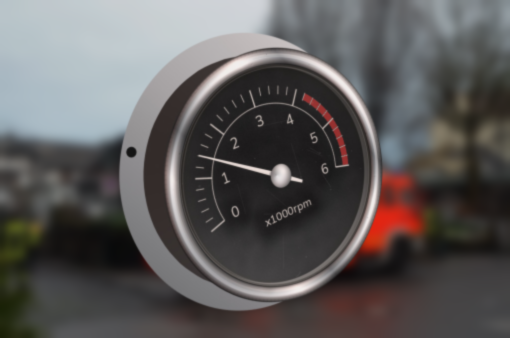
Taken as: 1400,rpm
